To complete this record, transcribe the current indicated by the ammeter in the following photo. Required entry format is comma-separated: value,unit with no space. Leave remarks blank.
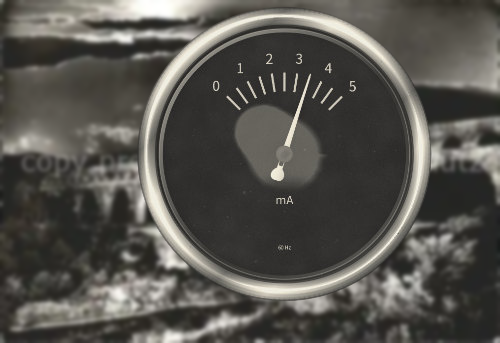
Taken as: 3.5,mA
